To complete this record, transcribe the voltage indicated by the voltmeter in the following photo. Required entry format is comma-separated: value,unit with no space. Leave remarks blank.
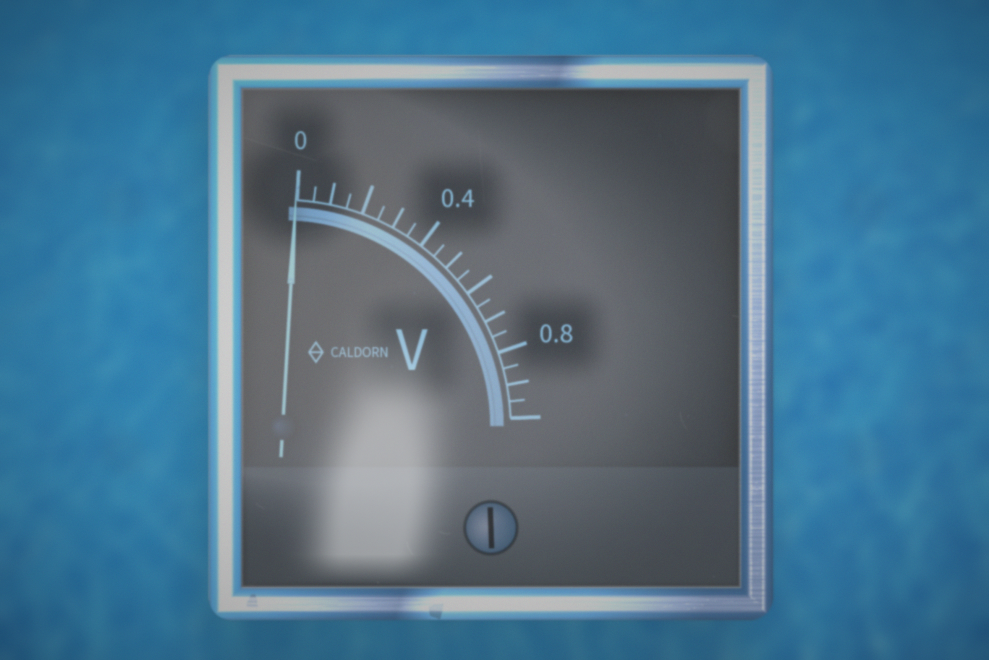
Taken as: 0,V
